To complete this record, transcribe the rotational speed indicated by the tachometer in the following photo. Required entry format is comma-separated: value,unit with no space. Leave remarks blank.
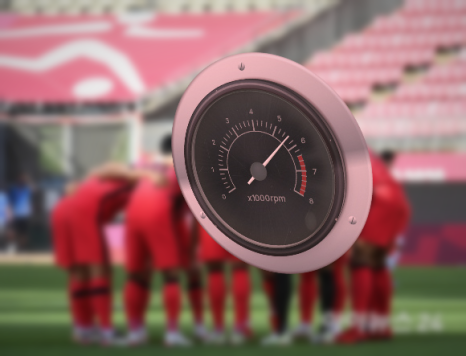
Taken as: 5600,rpm
